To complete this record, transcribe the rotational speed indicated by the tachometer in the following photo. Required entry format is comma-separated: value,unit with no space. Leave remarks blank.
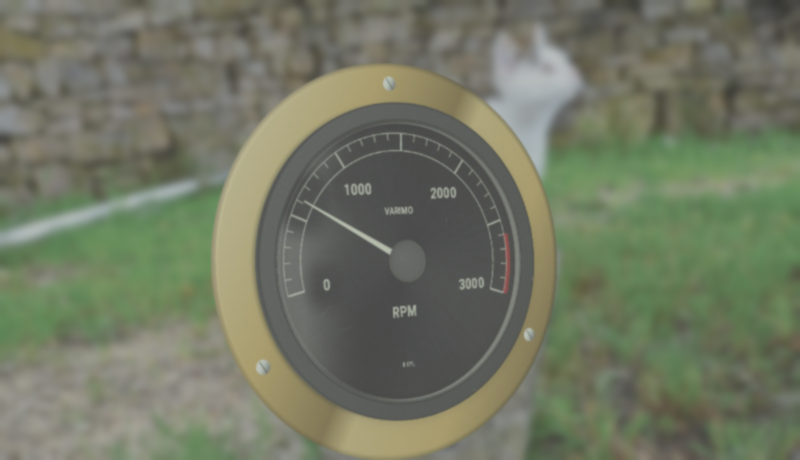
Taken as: 600,rpm
